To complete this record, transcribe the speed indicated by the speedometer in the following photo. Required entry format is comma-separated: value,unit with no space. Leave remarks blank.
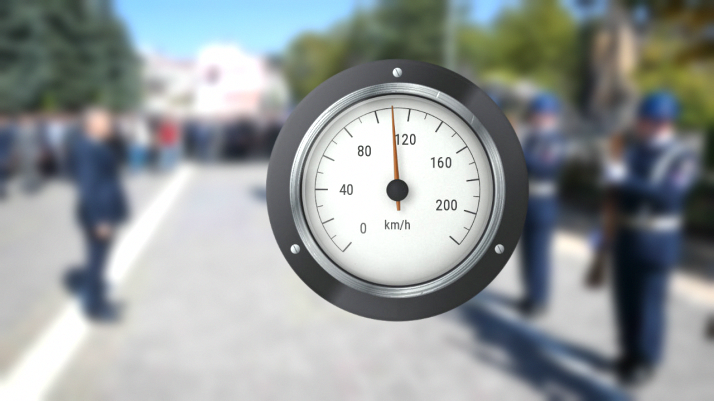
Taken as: 110,km/h
